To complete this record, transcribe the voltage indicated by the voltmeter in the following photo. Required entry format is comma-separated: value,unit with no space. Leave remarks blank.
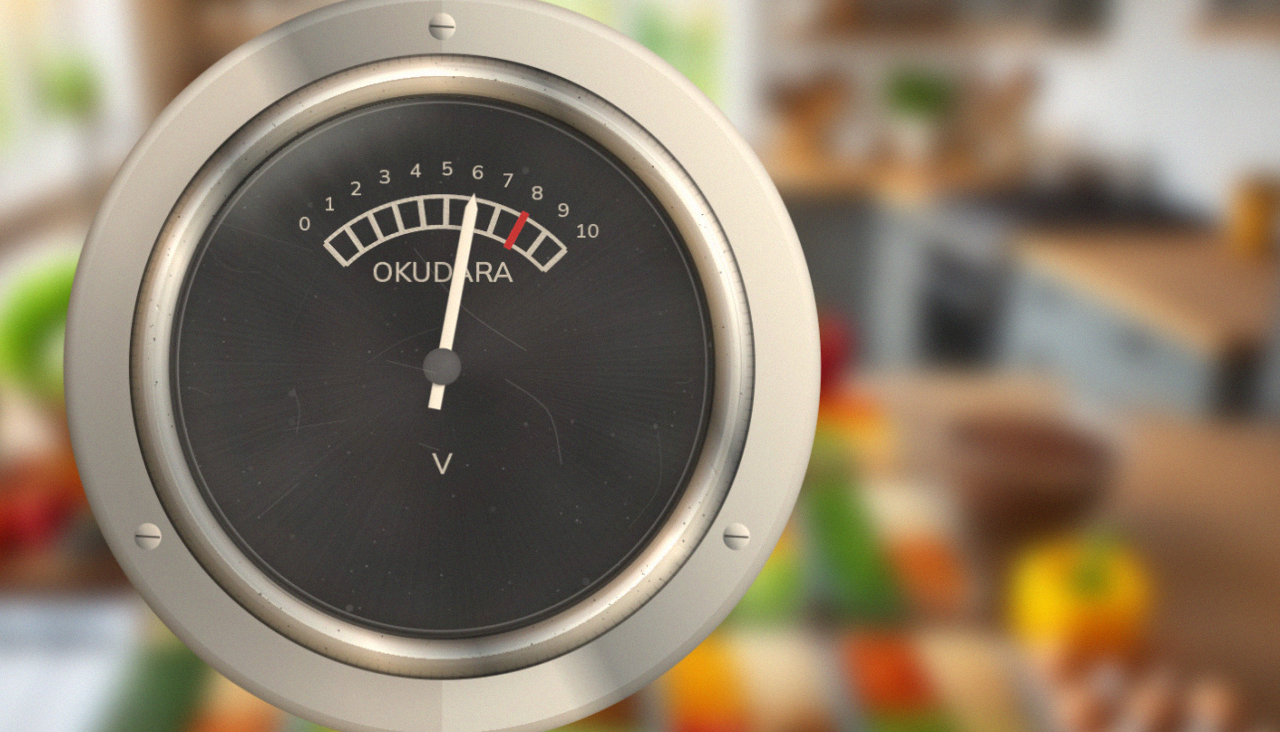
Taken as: 6,V
